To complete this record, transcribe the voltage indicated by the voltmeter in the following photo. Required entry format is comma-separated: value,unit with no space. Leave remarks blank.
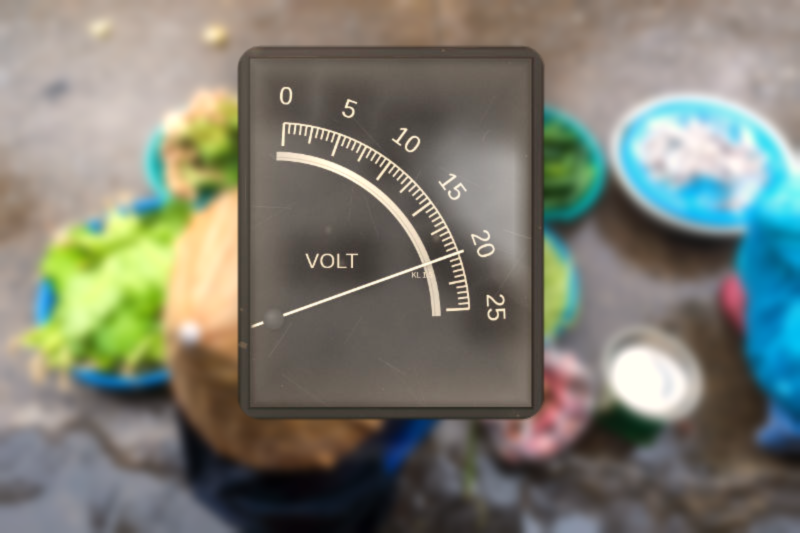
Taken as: 20,V
